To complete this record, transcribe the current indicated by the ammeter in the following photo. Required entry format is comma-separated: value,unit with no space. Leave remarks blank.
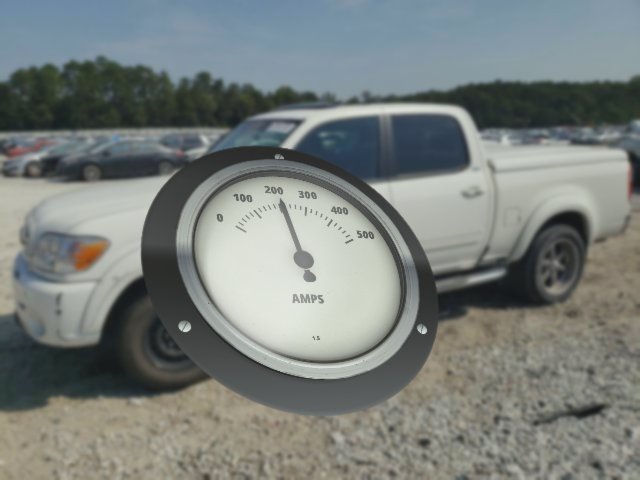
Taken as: 200,A
